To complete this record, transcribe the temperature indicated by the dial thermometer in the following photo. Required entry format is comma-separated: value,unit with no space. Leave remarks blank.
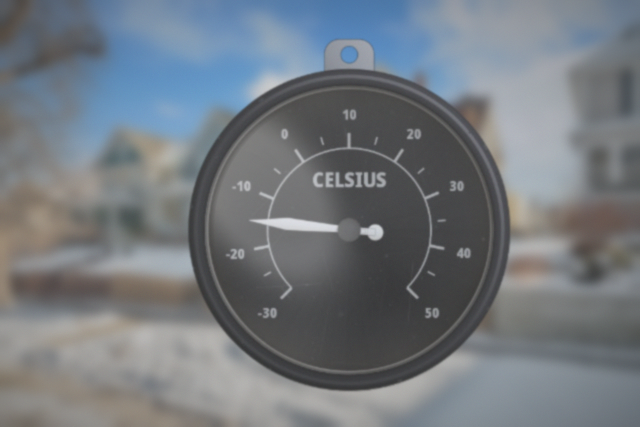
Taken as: -15,°C
